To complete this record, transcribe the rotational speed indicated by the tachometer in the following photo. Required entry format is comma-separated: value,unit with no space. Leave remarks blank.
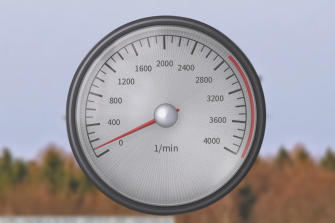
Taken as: 100,rpm
